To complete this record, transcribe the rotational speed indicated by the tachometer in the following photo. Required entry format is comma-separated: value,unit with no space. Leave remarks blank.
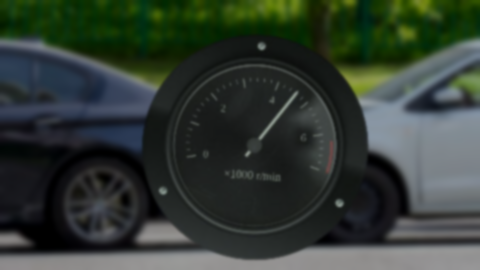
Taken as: 4600,rpm
